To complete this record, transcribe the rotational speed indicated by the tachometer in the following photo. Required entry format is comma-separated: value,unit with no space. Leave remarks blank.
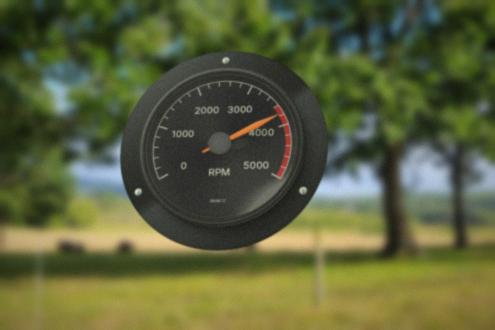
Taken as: 3800,rpm
